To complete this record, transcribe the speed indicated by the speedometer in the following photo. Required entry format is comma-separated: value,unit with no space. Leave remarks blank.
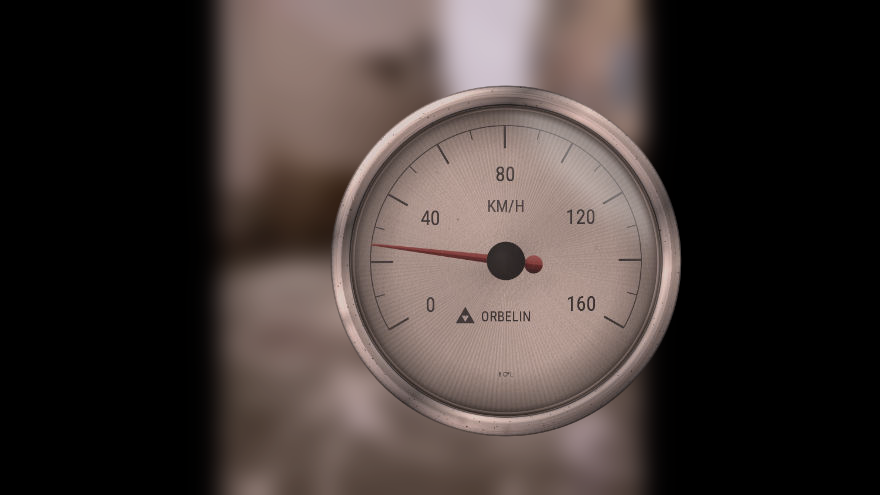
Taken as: 25,km/h
